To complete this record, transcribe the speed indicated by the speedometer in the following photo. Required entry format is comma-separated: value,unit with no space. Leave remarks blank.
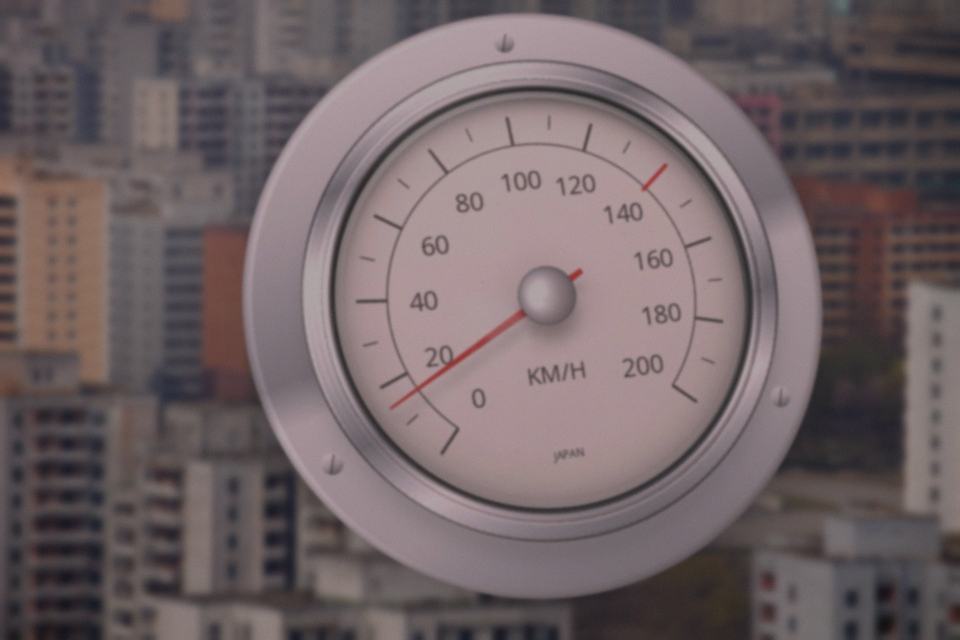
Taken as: 15,km/h
